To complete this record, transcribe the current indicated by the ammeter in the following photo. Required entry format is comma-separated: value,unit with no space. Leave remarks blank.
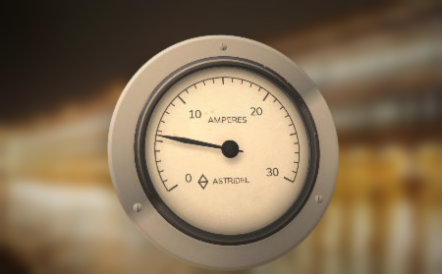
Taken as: 5.5,A
